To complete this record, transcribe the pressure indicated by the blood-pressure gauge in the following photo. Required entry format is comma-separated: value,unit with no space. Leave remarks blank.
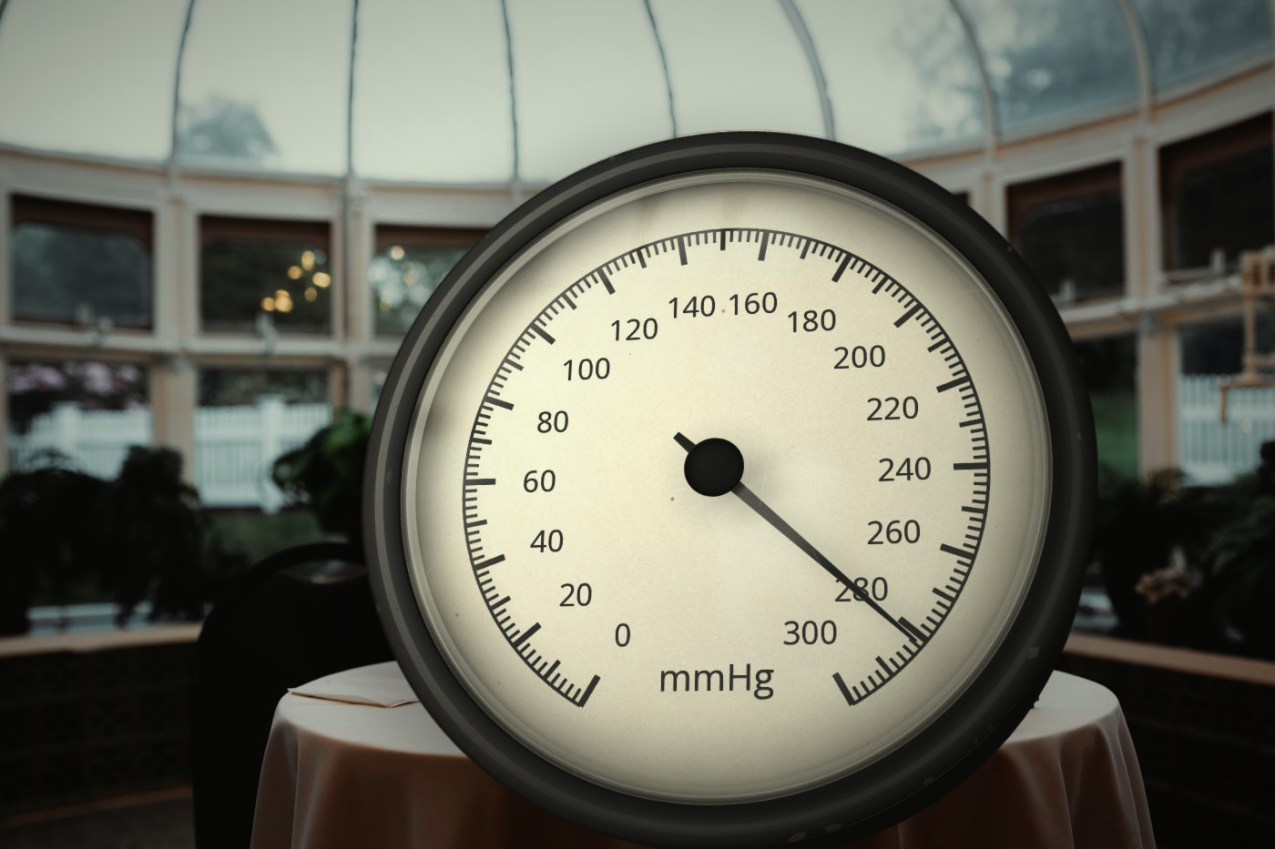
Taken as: 282,mmHg
